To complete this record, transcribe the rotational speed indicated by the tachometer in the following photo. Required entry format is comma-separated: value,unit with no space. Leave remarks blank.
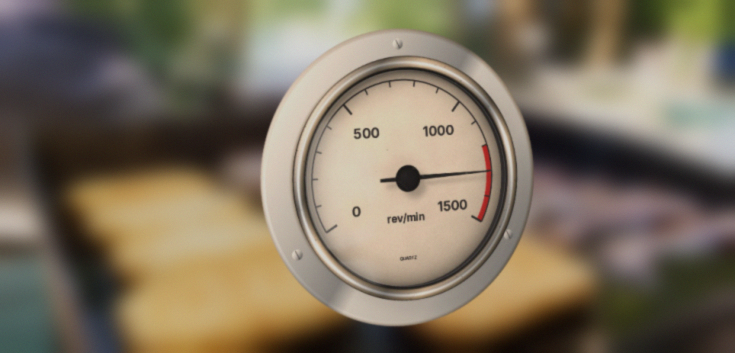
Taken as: 1300,rpm
